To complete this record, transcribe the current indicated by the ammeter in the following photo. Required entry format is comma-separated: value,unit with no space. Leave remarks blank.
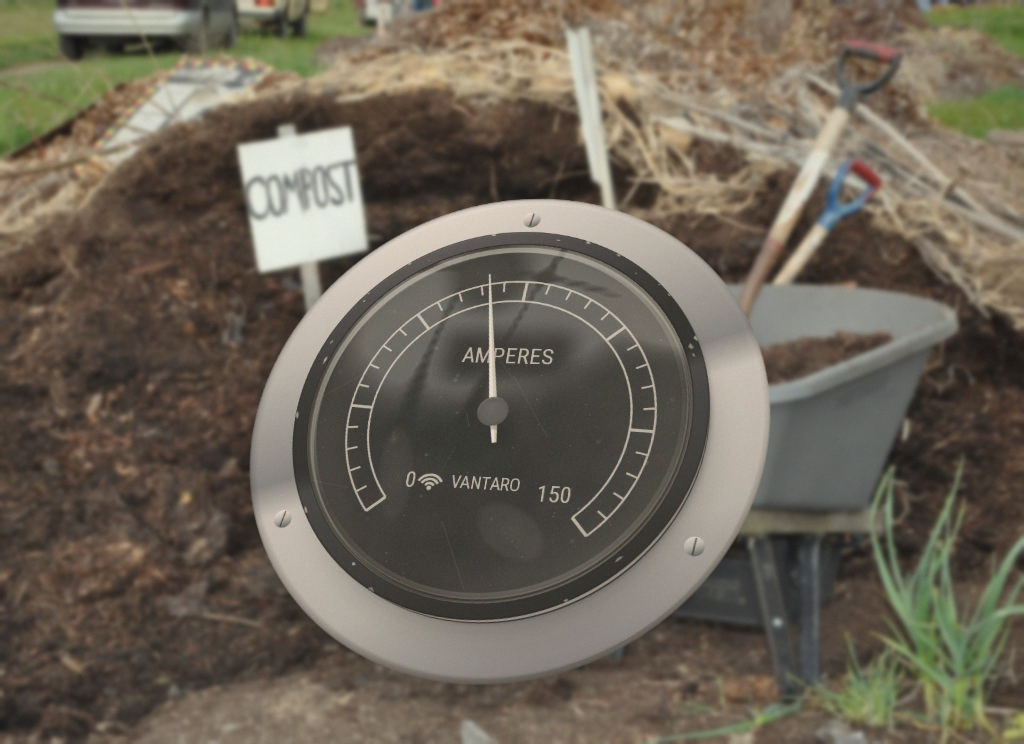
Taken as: 67.5,A
